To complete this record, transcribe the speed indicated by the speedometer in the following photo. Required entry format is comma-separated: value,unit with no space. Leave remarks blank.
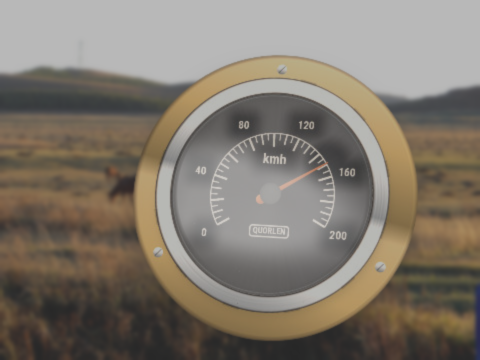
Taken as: 150,km/h
